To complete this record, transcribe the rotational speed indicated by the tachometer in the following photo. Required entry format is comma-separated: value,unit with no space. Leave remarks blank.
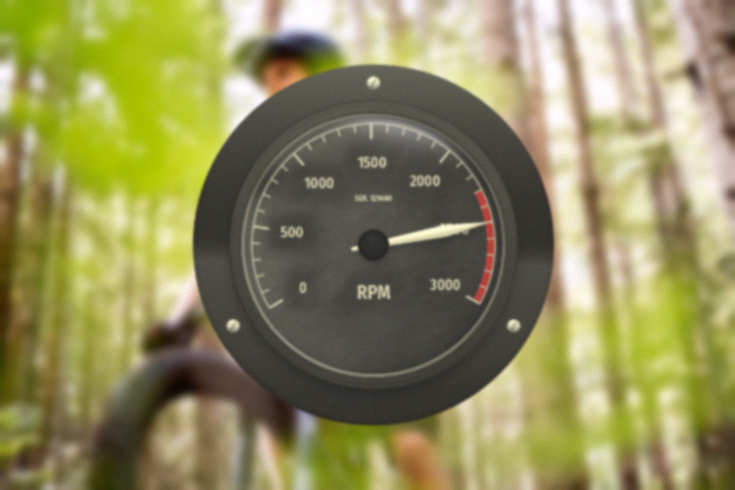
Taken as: 2500,rpm
